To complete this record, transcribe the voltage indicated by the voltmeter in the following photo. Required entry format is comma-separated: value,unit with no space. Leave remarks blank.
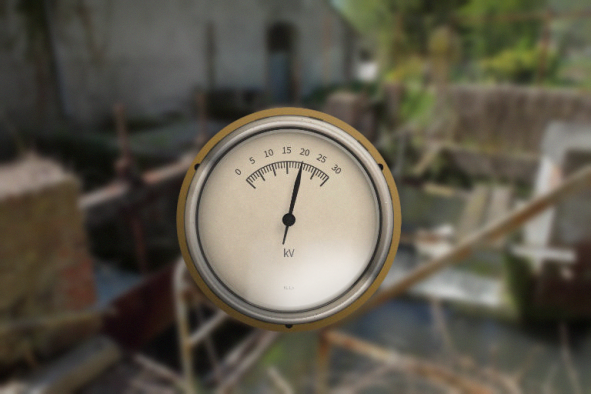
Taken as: 20,kV
